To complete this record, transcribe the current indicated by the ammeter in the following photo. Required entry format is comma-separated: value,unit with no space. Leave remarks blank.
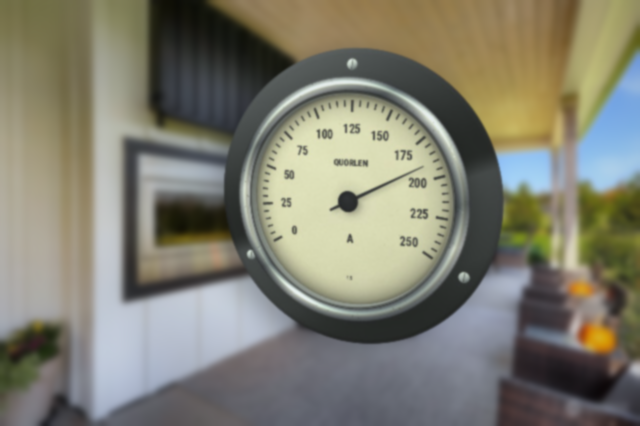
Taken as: 190,A
